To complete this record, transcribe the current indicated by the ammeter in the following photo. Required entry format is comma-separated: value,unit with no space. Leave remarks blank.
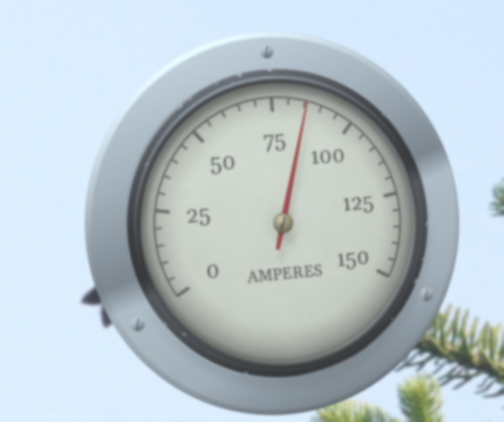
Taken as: 85,A
